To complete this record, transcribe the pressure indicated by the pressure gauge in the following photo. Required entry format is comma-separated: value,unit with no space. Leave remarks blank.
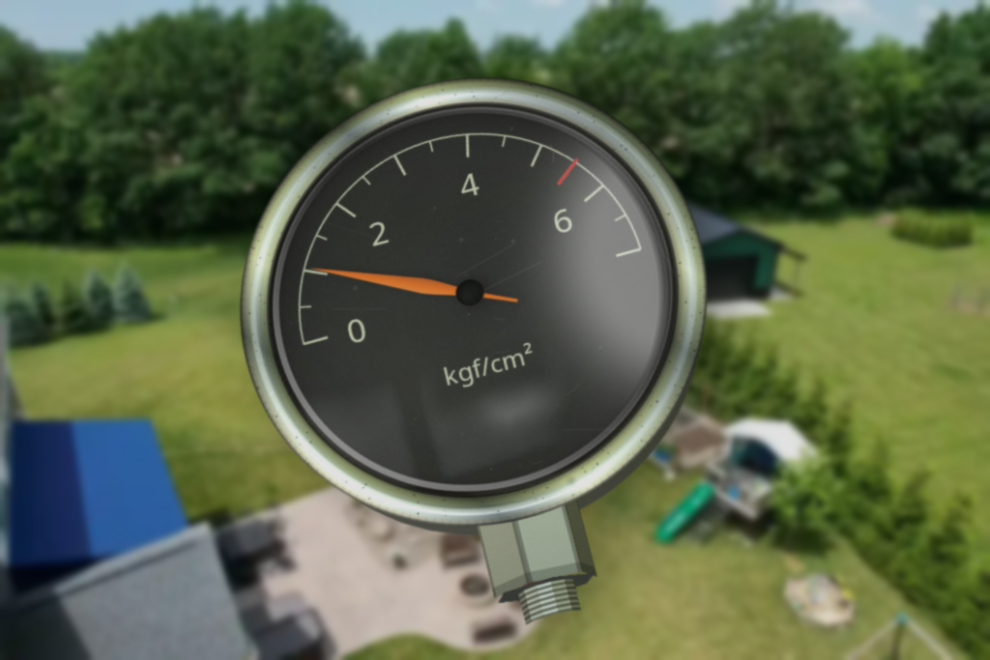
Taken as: 1,kg/cm²
